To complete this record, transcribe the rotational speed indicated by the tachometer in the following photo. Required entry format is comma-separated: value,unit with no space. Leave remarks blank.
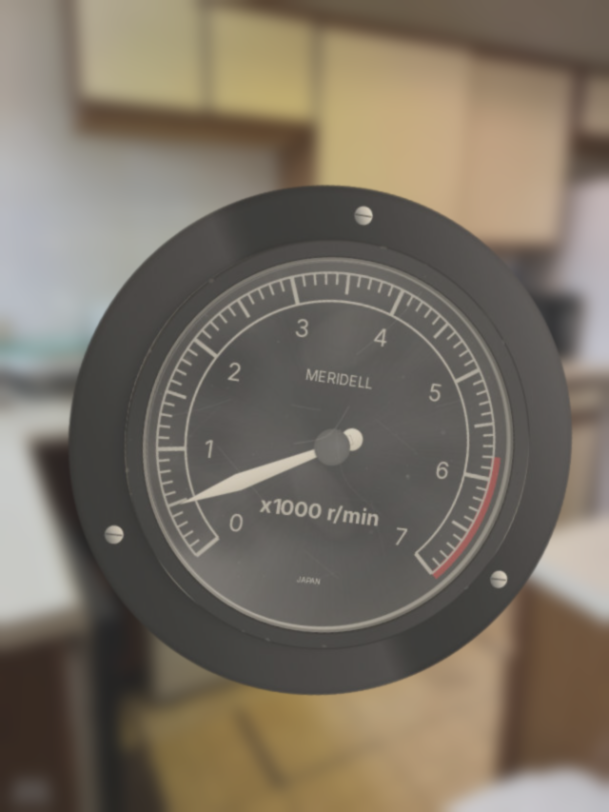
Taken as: 500,rpm
